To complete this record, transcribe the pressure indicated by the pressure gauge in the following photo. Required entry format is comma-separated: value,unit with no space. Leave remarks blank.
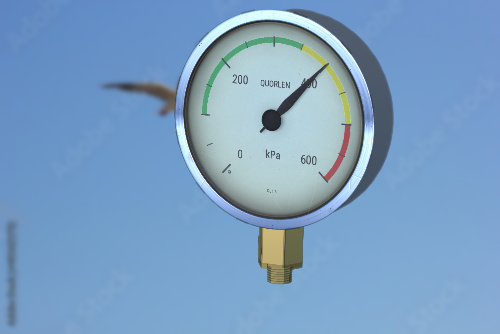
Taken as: 400,kPa
